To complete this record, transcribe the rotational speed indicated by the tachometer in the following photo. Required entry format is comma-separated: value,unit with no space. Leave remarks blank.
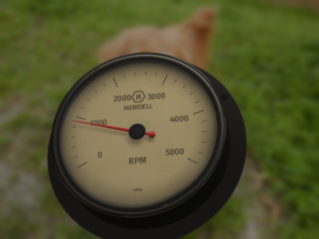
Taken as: 900,rpm
